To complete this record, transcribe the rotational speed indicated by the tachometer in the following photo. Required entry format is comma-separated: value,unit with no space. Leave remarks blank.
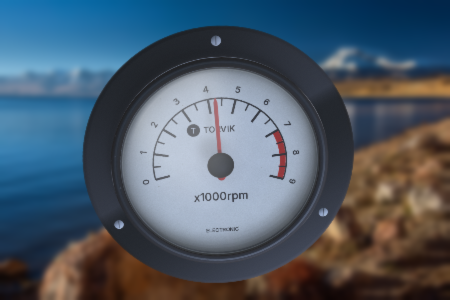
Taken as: 4250,rpm
